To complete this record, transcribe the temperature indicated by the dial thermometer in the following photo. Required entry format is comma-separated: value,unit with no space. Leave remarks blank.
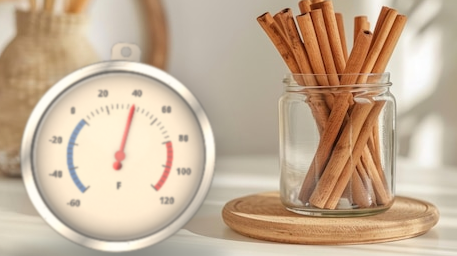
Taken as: 40,°F
